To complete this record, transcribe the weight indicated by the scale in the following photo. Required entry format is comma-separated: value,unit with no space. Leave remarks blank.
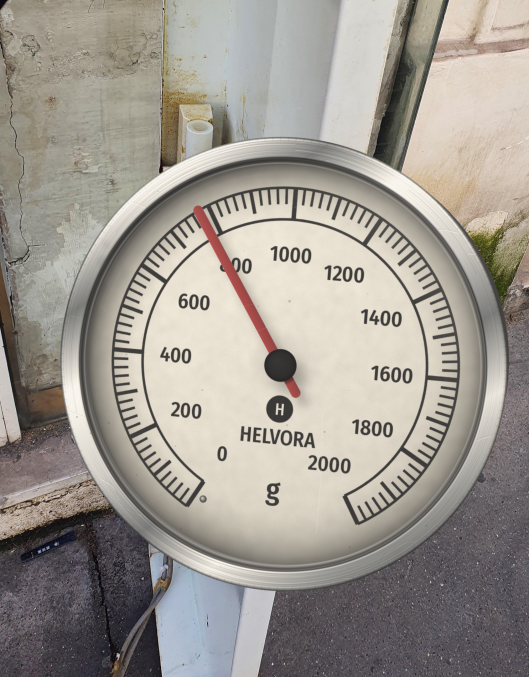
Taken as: 780,g
